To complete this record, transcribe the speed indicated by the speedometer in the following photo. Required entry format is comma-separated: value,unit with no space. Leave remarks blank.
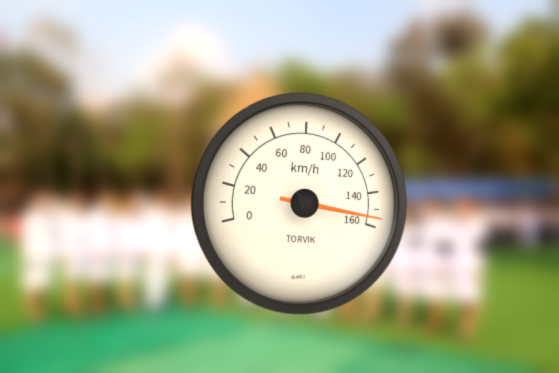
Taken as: 155,km/h
